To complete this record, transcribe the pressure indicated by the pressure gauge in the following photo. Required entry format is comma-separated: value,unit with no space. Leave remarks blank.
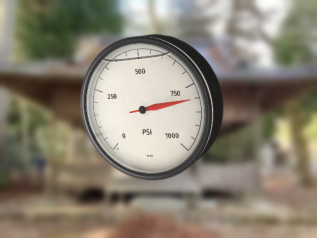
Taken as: 800,psi
